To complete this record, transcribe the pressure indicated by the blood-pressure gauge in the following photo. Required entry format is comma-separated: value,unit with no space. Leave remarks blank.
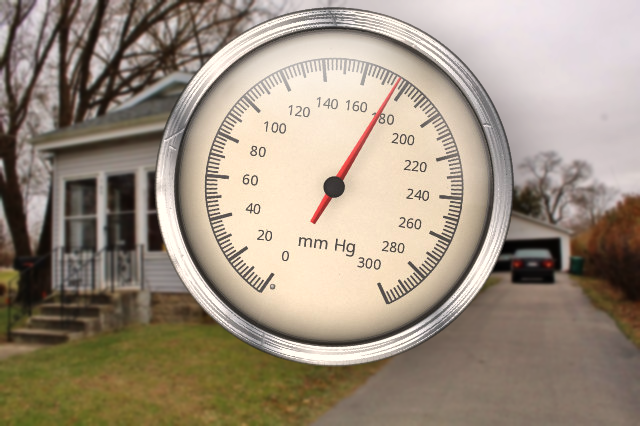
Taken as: 176,mmHg
